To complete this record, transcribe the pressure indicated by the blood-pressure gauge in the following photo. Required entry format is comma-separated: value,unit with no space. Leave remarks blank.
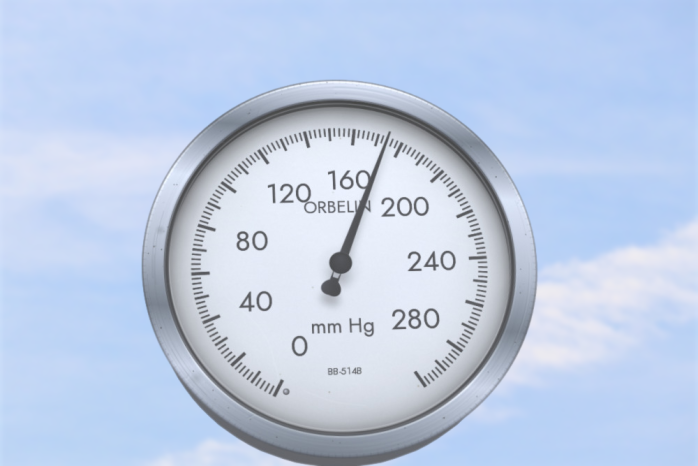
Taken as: 174,mmHg
